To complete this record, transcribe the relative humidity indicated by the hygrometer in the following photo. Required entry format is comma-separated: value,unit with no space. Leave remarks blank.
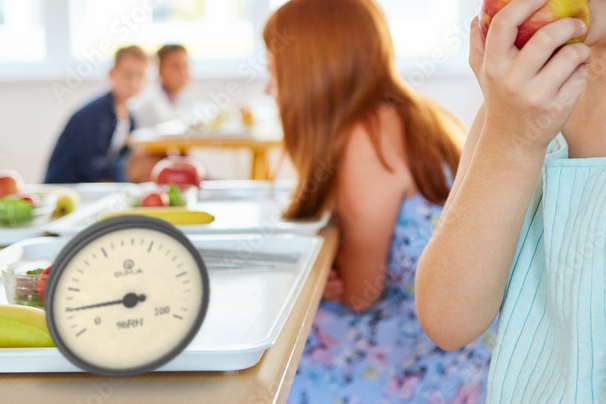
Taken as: 12,%
